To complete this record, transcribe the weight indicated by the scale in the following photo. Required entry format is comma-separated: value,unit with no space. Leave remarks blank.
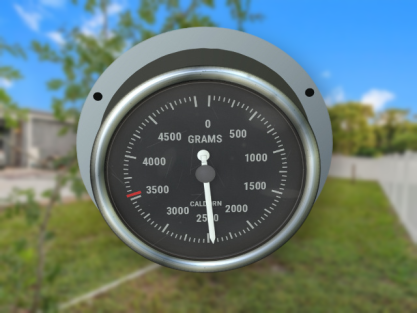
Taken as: 2450,g
